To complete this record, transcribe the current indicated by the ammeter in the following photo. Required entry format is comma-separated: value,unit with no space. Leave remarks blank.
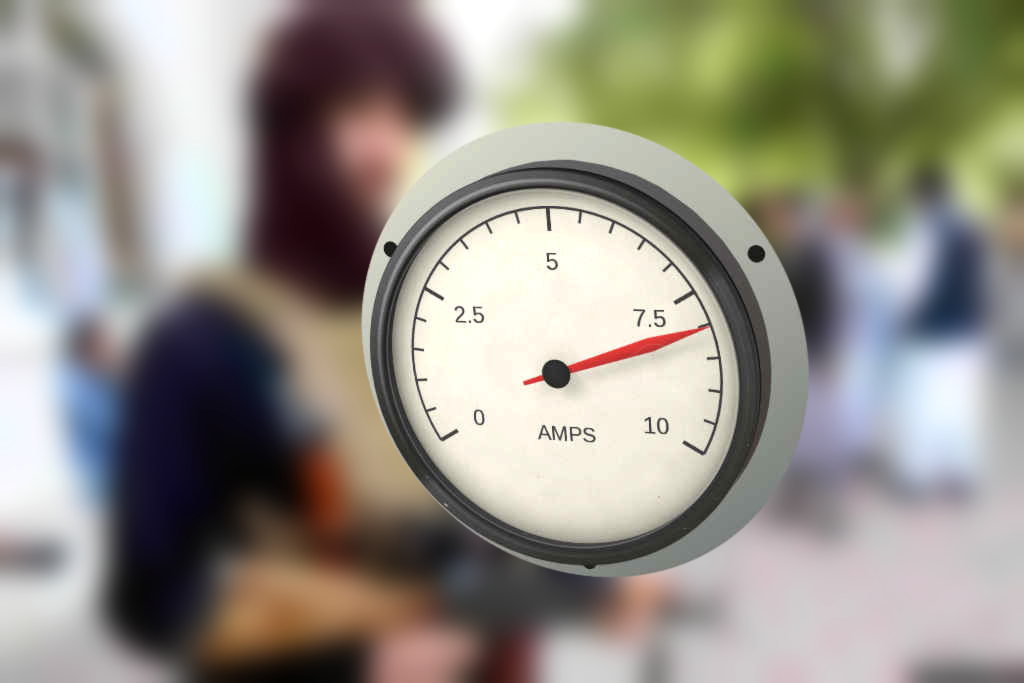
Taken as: 8,A
